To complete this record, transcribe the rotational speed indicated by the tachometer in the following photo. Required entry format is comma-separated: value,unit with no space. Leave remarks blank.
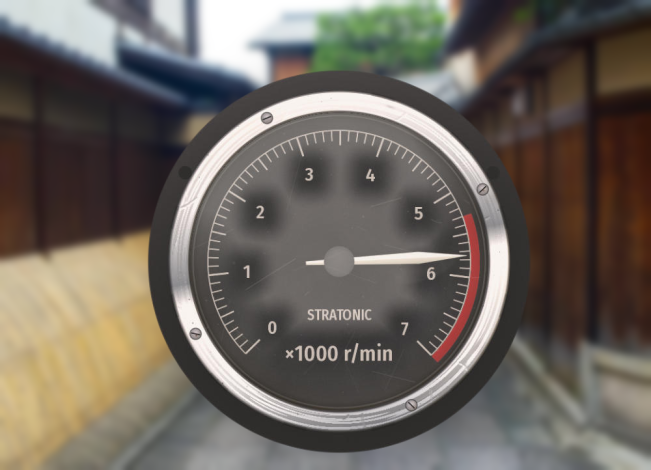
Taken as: 5750,rpm
